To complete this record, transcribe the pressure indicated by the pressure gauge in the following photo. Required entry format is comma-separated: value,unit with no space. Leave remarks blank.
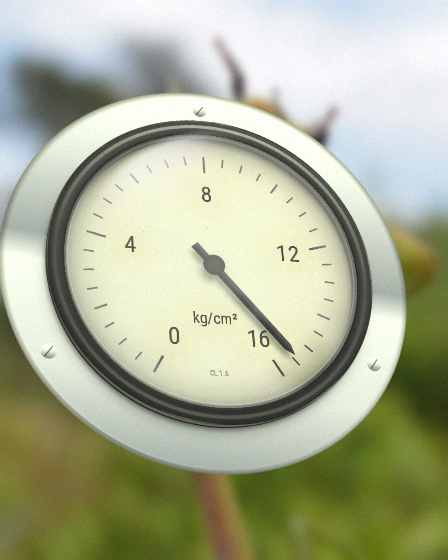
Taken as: 15.5,kg/cm²
